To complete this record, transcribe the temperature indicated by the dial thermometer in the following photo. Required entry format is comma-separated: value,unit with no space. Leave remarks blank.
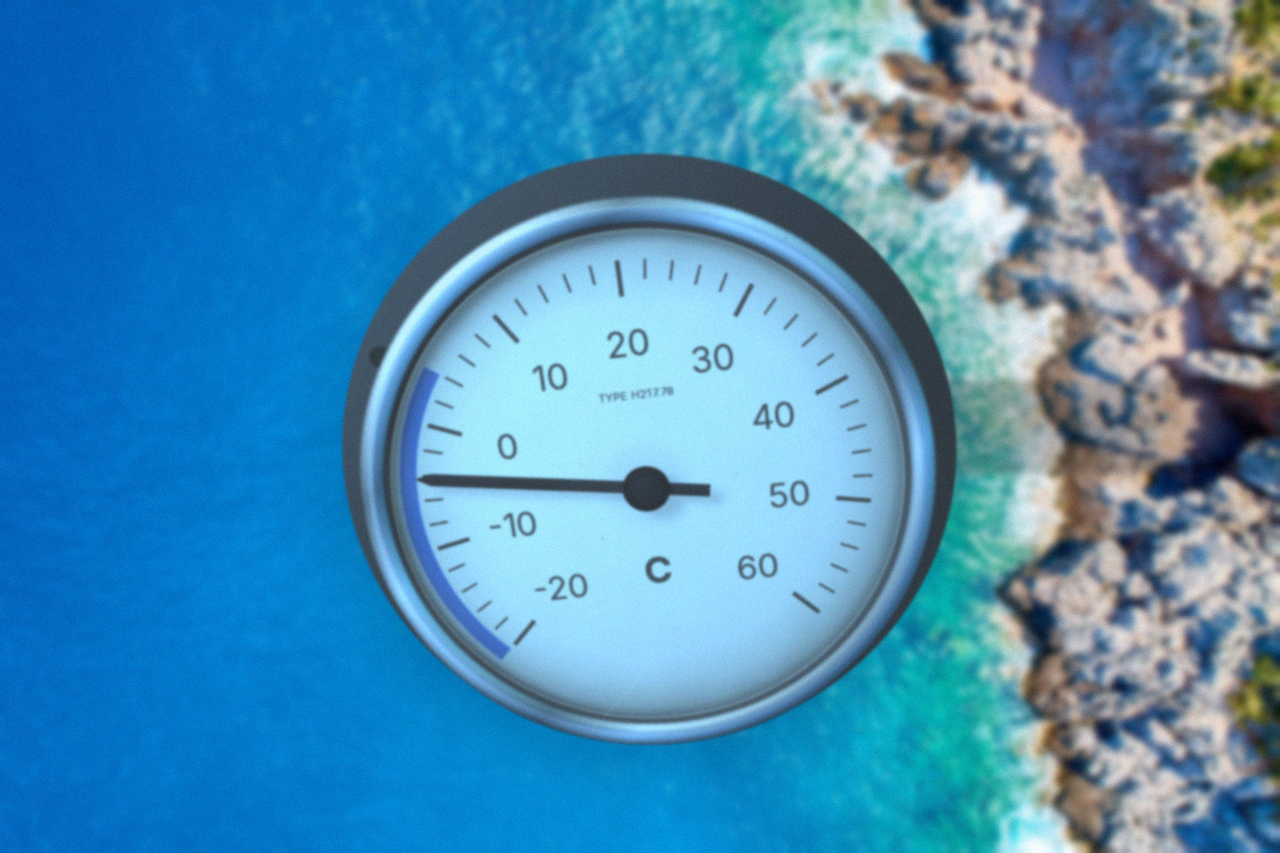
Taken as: -4,°C
